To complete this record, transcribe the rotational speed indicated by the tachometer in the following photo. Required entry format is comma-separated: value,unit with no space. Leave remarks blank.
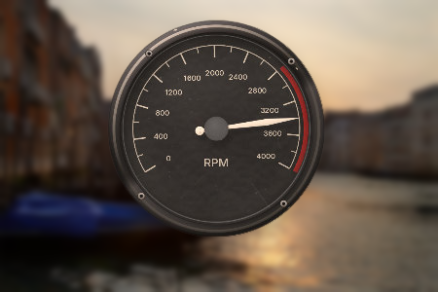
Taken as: 3400,rpm
